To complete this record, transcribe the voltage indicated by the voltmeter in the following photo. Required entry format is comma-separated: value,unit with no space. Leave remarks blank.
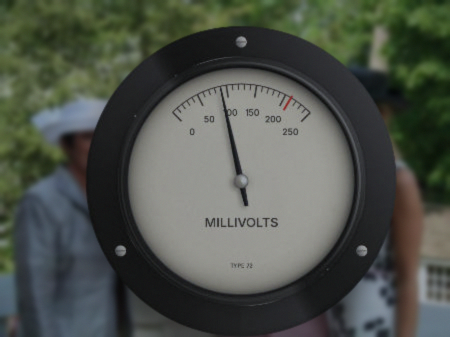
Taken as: 90,mV
